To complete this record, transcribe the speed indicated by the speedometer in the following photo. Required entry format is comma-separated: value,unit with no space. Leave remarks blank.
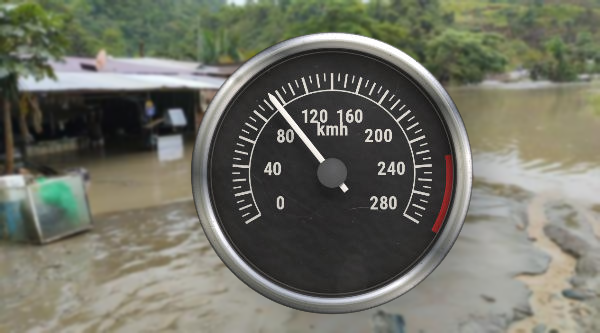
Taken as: 95,km/h
